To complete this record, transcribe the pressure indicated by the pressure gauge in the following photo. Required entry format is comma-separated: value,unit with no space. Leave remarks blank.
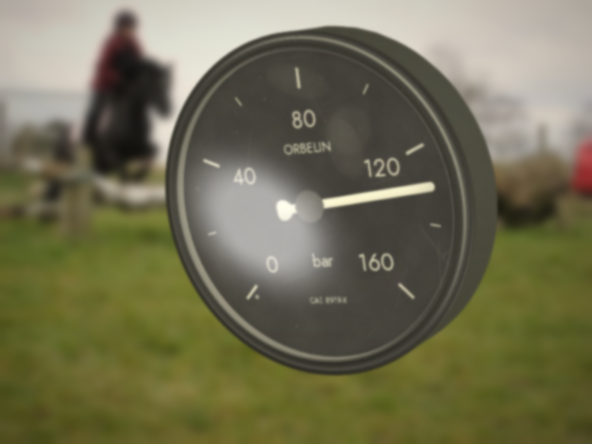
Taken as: 130,bar
